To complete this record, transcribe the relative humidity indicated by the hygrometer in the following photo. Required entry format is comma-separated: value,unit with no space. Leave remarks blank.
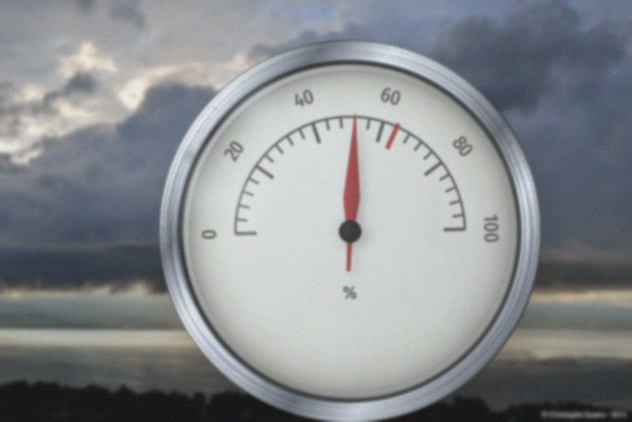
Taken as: 52,%
